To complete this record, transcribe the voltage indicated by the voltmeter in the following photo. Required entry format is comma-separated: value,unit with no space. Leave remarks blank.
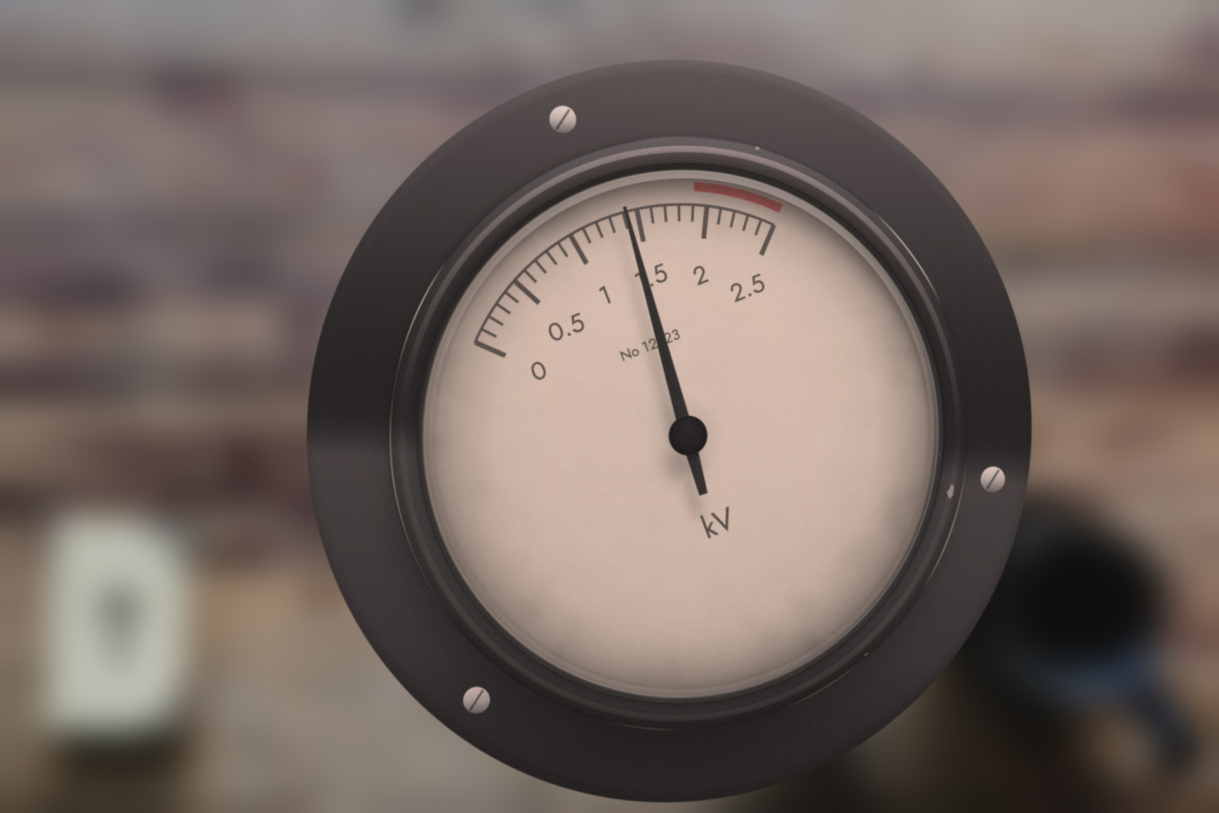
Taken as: 1.4,kV
